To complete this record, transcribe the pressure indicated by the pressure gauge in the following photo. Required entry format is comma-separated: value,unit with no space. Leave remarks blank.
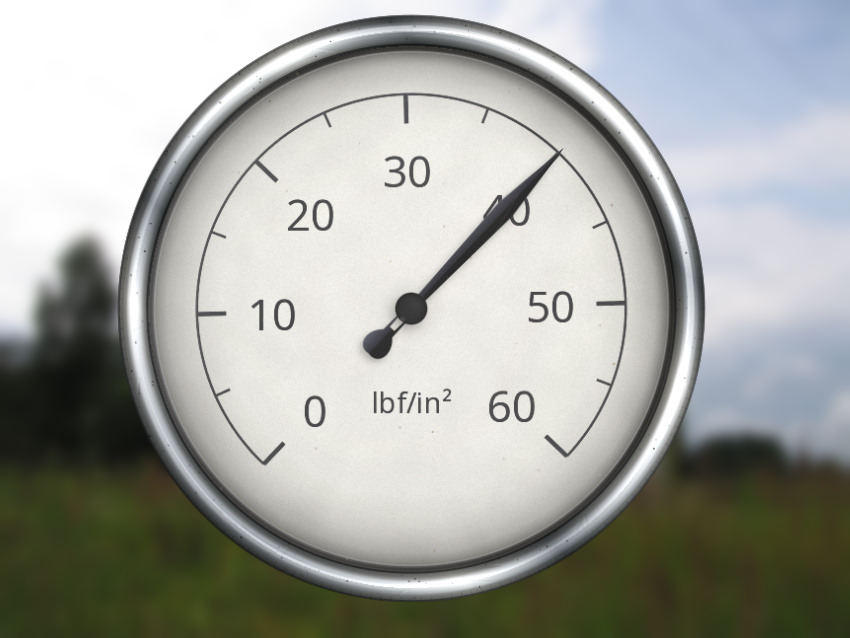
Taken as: 40,psi
